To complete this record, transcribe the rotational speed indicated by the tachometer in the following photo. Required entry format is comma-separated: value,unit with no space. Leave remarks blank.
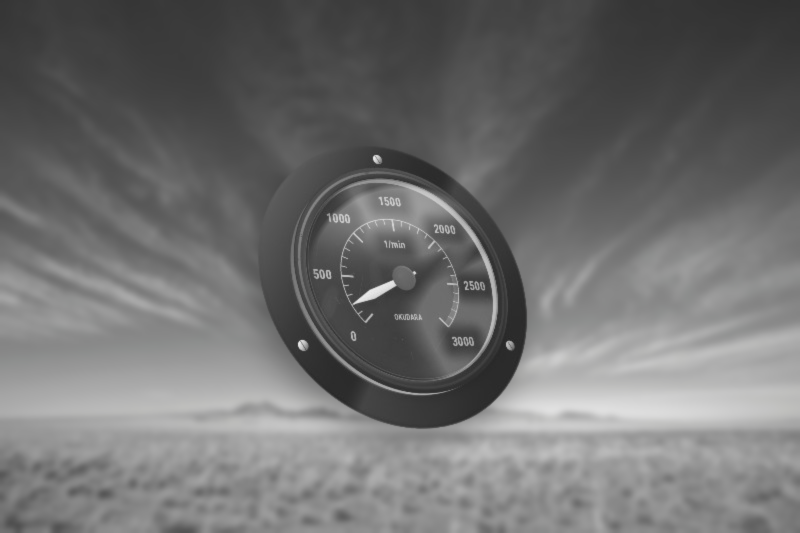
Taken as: 200,rpm
